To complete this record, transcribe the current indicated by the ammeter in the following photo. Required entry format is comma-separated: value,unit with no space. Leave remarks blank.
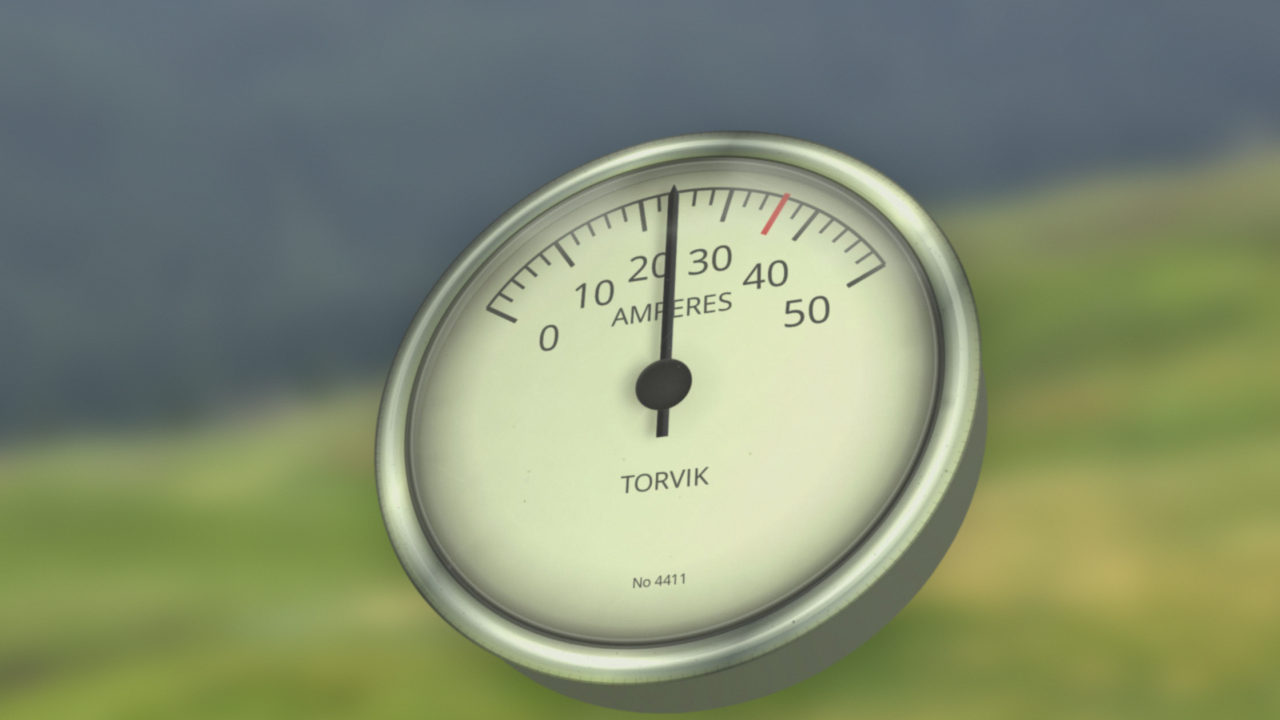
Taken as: 24,A
